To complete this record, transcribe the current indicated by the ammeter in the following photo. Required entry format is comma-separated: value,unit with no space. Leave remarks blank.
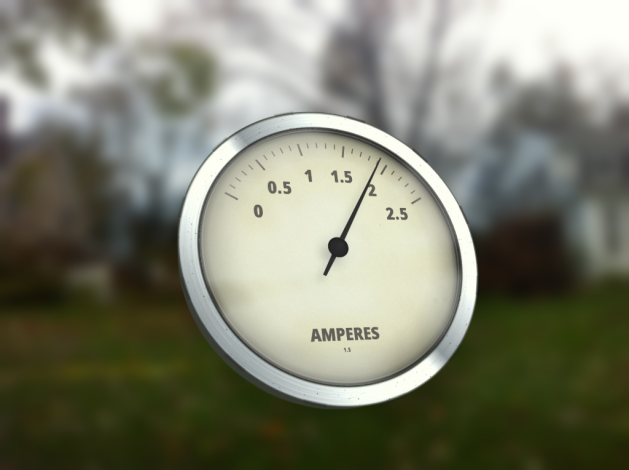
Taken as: 1.9,A
